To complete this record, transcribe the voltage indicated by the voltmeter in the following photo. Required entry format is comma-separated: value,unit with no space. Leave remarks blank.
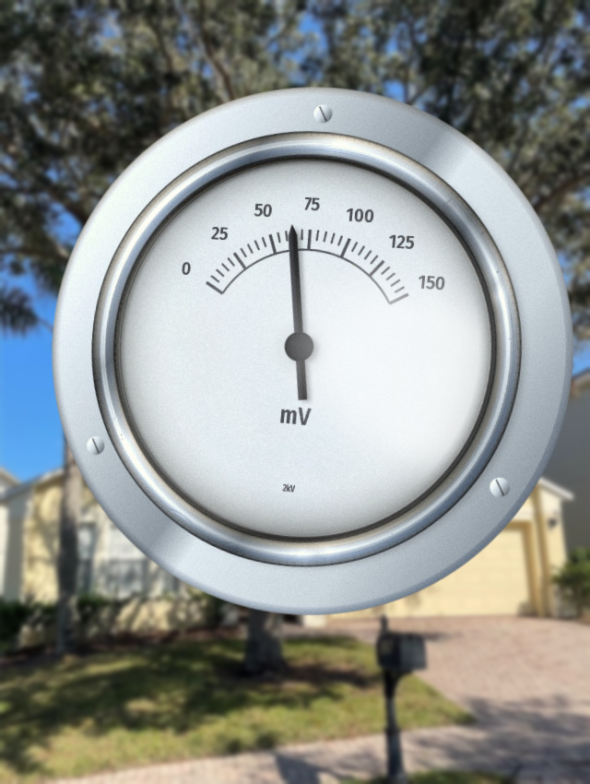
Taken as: 65,mV
